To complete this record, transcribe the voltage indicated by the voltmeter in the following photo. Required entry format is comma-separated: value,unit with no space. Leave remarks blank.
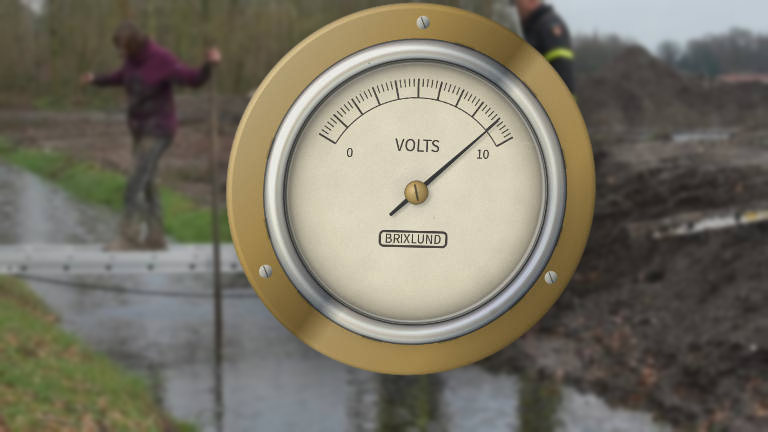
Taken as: 9,V
